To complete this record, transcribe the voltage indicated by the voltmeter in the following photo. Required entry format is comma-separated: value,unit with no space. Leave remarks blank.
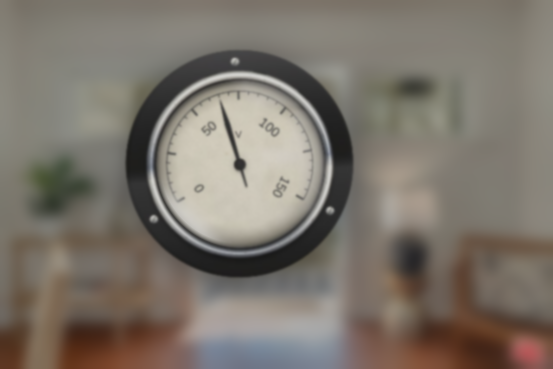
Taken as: 65,V
